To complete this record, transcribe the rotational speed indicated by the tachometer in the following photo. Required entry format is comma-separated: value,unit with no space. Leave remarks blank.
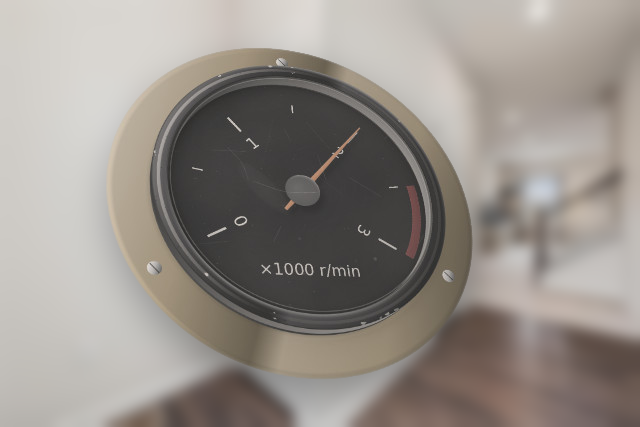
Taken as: 2000,rpm
